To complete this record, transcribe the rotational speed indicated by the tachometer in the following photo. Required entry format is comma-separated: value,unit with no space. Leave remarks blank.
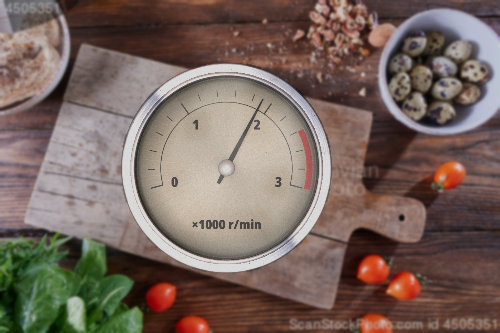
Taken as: 1900,rpm
